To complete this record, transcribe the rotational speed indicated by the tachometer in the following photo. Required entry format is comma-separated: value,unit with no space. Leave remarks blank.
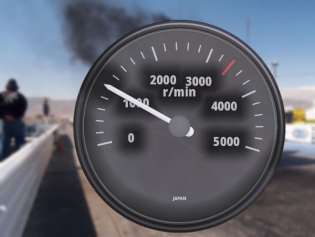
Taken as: 1000,rpm
